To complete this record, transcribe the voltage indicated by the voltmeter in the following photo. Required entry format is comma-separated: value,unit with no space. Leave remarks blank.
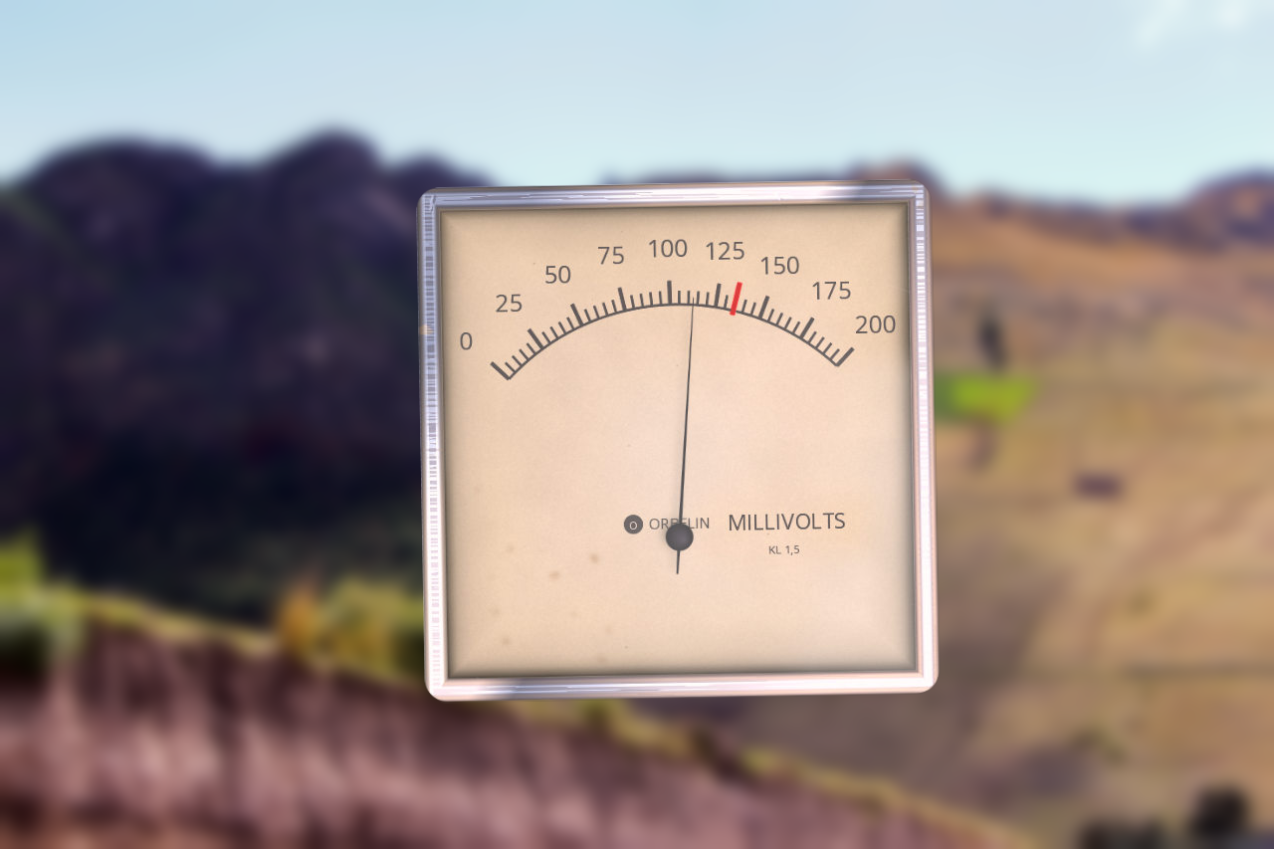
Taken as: 112.5,mV
